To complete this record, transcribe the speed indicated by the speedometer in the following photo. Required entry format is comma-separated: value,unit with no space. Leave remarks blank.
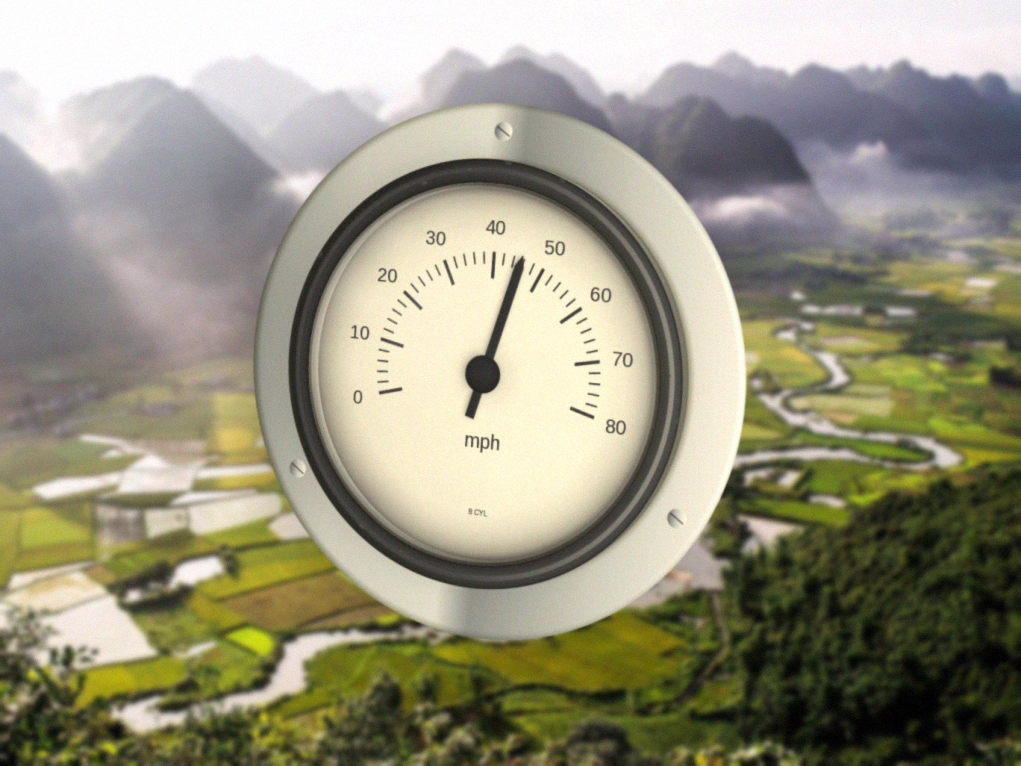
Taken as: 46,mph
